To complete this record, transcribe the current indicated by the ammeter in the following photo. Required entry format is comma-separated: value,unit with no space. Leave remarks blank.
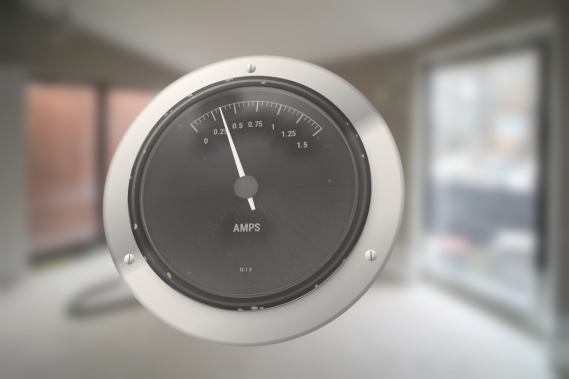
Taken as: 0.35,A
